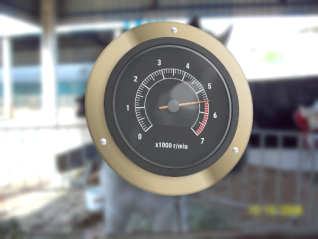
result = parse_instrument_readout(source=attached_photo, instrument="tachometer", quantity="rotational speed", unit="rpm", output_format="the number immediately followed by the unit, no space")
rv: 5500rpm
